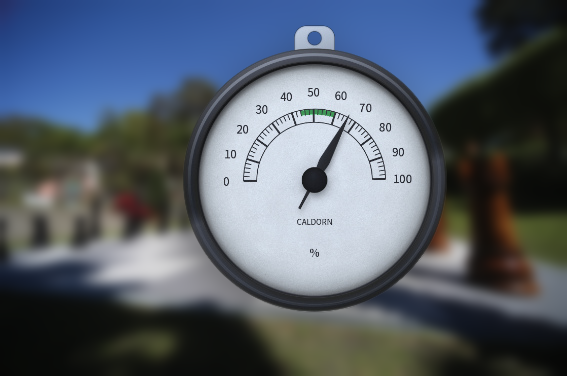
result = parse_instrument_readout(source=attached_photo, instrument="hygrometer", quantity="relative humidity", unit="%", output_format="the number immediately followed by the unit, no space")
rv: 66%
